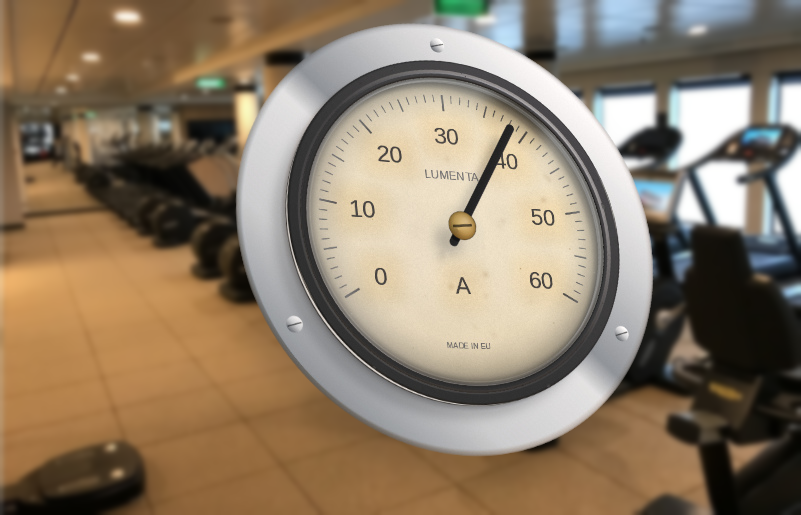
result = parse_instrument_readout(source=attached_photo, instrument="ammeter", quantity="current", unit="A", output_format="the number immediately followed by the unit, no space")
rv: 38A
